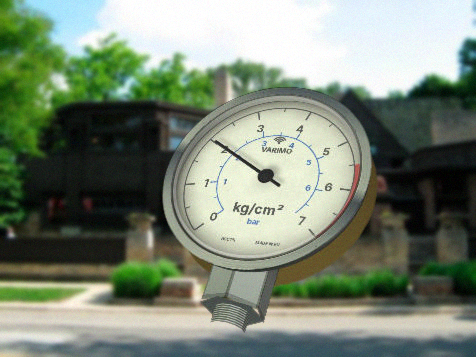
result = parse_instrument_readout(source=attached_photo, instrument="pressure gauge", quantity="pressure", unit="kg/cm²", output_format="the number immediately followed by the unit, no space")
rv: 2kg/cm²
